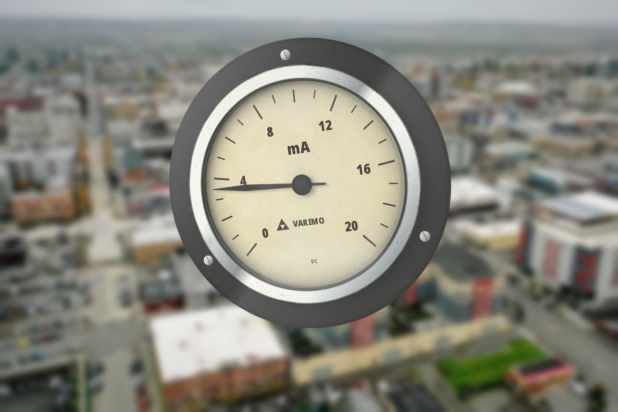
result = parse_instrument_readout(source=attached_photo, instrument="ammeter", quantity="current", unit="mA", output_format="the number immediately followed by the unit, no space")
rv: 3.5mA
